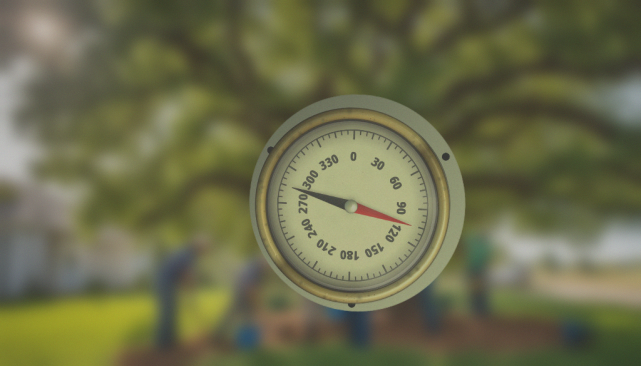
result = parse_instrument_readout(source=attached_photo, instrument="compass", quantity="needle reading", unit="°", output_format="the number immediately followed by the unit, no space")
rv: 105°
